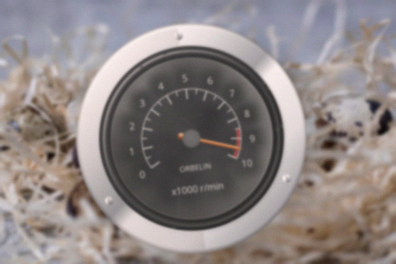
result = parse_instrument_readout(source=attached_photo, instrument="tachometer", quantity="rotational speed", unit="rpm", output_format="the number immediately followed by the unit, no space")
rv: 9500rpm
